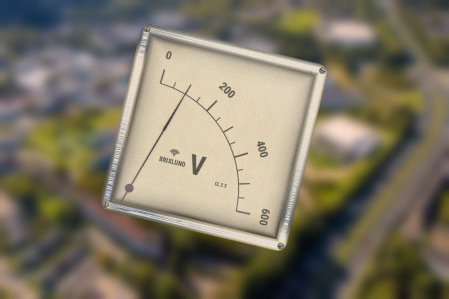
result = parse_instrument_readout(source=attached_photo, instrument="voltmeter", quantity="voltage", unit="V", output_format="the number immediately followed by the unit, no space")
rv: 100V
